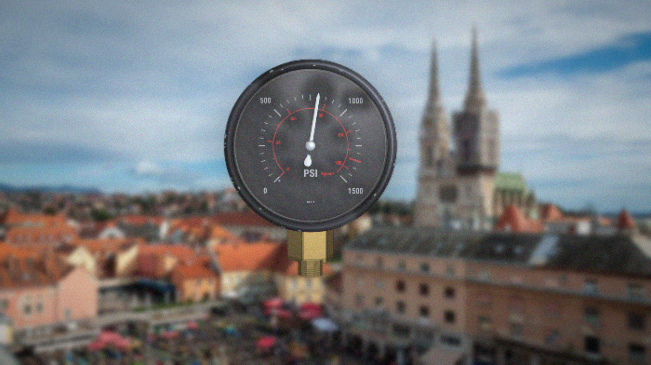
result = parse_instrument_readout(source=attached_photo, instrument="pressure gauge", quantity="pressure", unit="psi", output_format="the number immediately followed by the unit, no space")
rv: 800psi
